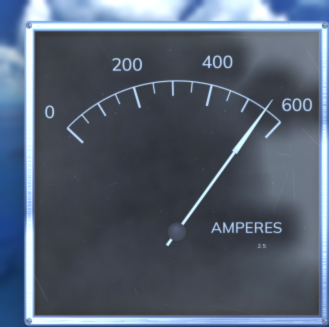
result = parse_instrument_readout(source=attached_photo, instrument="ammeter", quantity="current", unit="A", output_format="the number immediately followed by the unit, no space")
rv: 550A
